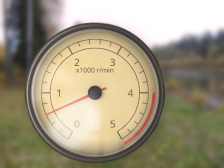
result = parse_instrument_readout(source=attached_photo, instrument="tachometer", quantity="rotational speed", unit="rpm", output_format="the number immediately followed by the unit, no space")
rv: 600rpm
